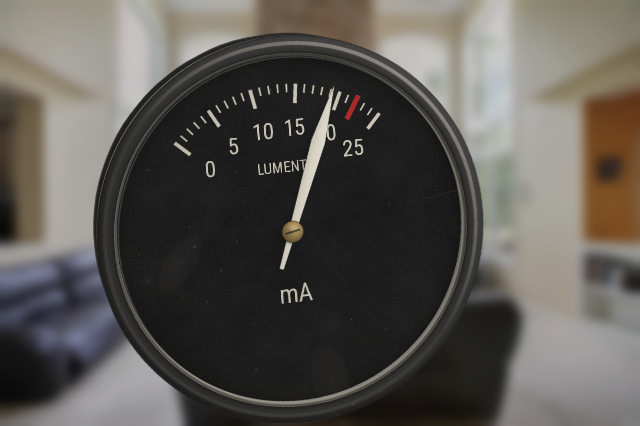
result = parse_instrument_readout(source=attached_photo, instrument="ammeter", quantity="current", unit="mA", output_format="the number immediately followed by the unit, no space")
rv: 19mA
